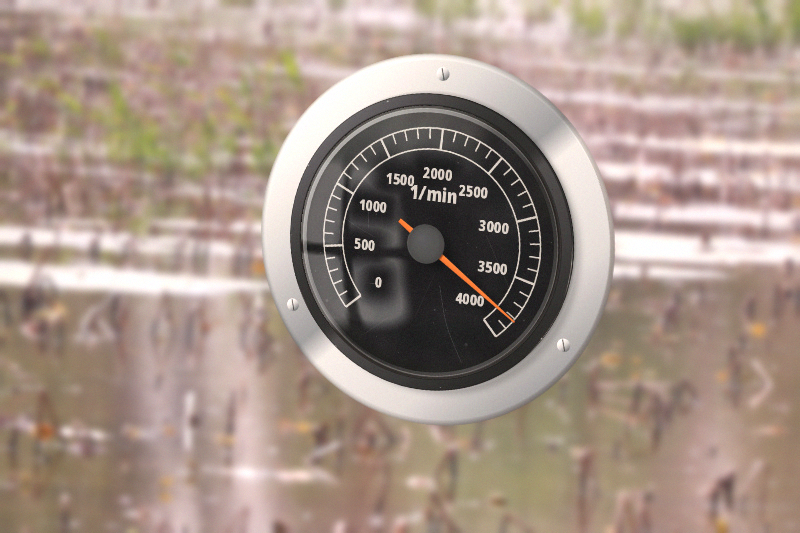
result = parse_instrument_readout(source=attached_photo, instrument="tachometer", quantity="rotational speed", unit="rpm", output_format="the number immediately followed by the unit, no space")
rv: 3800rpm
